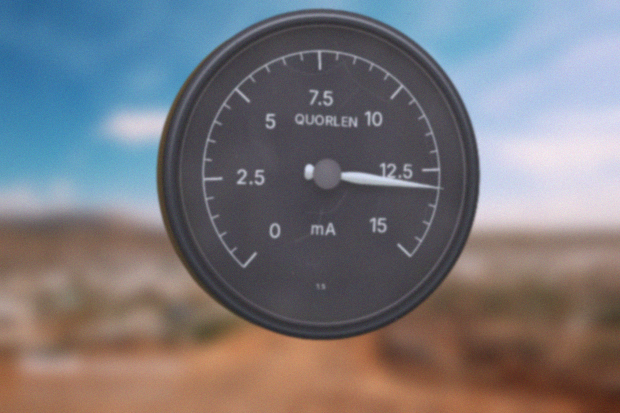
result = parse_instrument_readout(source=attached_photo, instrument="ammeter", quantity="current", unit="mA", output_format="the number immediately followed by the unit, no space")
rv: 13mA
